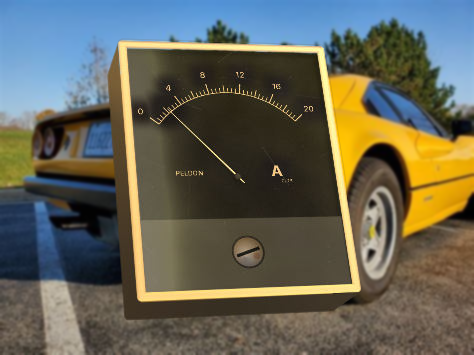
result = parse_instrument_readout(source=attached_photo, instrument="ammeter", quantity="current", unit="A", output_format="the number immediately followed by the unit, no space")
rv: 2A
